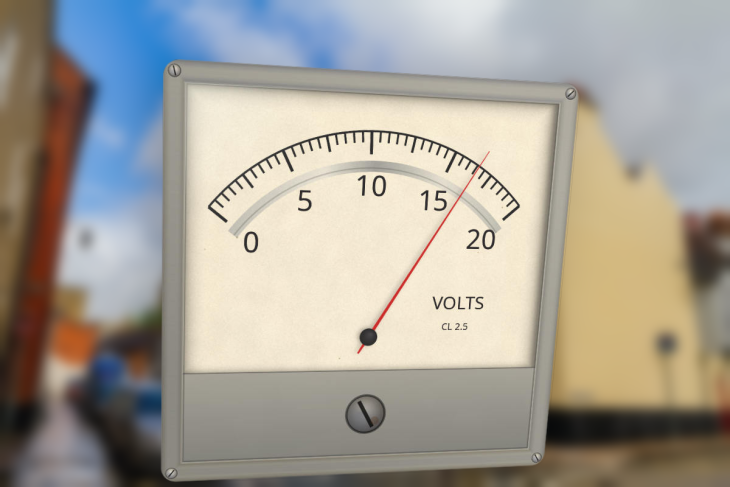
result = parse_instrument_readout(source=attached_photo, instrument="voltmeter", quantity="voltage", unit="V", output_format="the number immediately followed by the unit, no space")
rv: 16.5V
